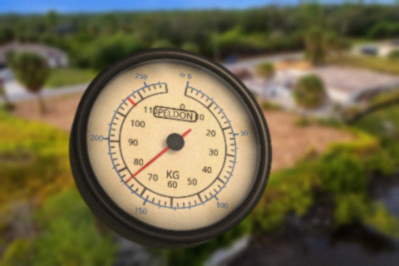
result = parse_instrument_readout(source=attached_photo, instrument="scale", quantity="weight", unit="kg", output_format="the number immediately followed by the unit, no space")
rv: 76kg
